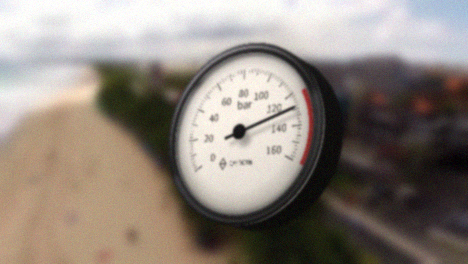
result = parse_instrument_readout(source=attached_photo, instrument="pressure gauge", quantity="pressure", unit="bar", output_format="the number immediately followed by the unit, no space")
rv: 130bar
